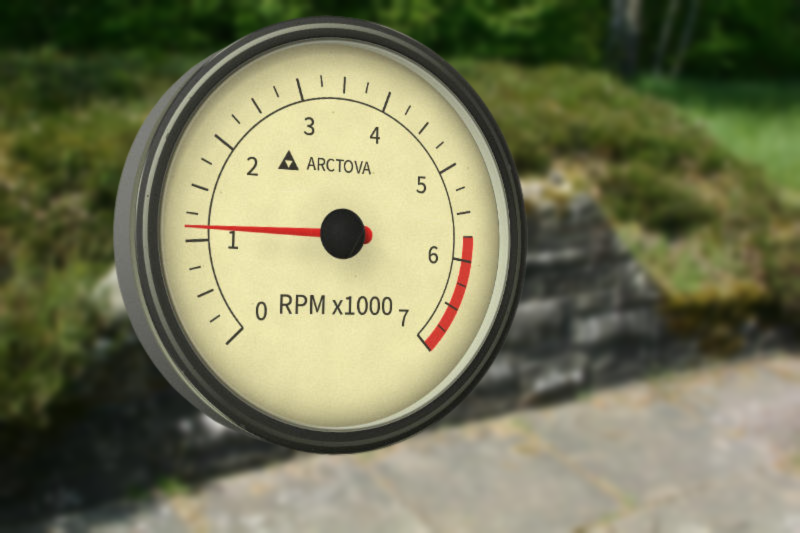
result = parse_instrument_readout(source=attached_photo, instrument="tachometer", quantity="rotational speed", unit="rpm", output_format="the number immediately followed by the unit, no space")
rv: 1125rpm
